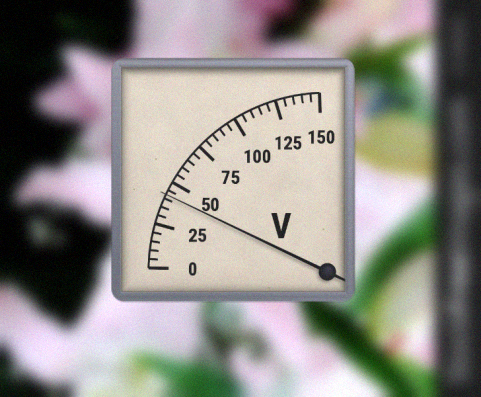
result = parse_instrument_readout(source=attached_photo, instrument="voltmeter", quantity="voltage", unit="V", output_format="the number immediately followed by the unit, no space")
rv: 42.5V
